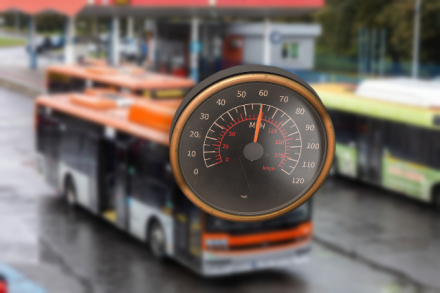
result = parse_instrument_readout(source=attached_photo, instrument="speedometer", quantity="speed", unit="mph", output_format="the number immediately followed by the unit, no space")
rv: 60mph
